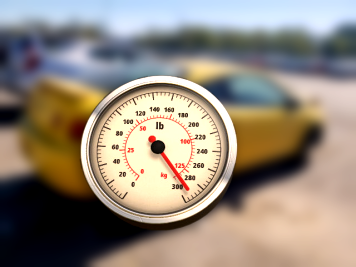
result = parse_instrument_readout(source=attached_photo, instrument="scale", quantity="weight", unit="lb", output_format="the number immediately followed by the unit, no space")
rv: 292lb
